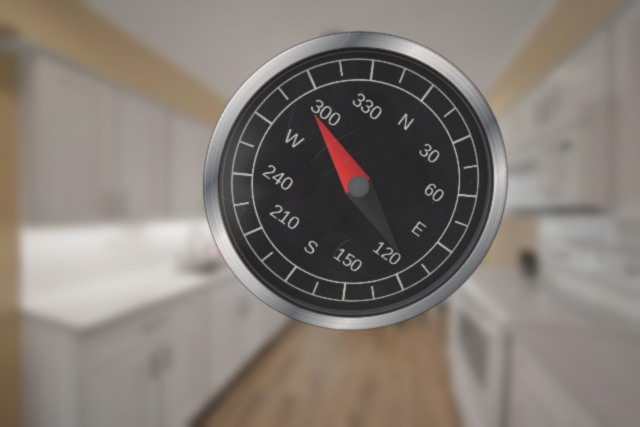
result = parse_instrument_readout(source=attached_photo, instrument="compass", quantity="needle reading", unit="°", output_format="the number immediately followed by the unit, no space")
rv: 292.5°
